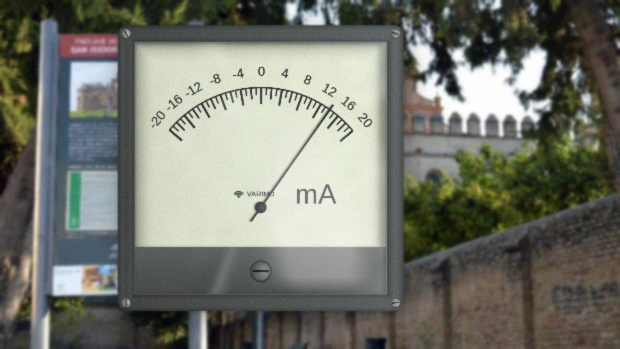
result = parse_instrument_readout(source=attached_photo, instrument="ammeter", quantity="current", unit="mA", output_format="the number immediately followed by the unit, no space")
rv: 14mA
